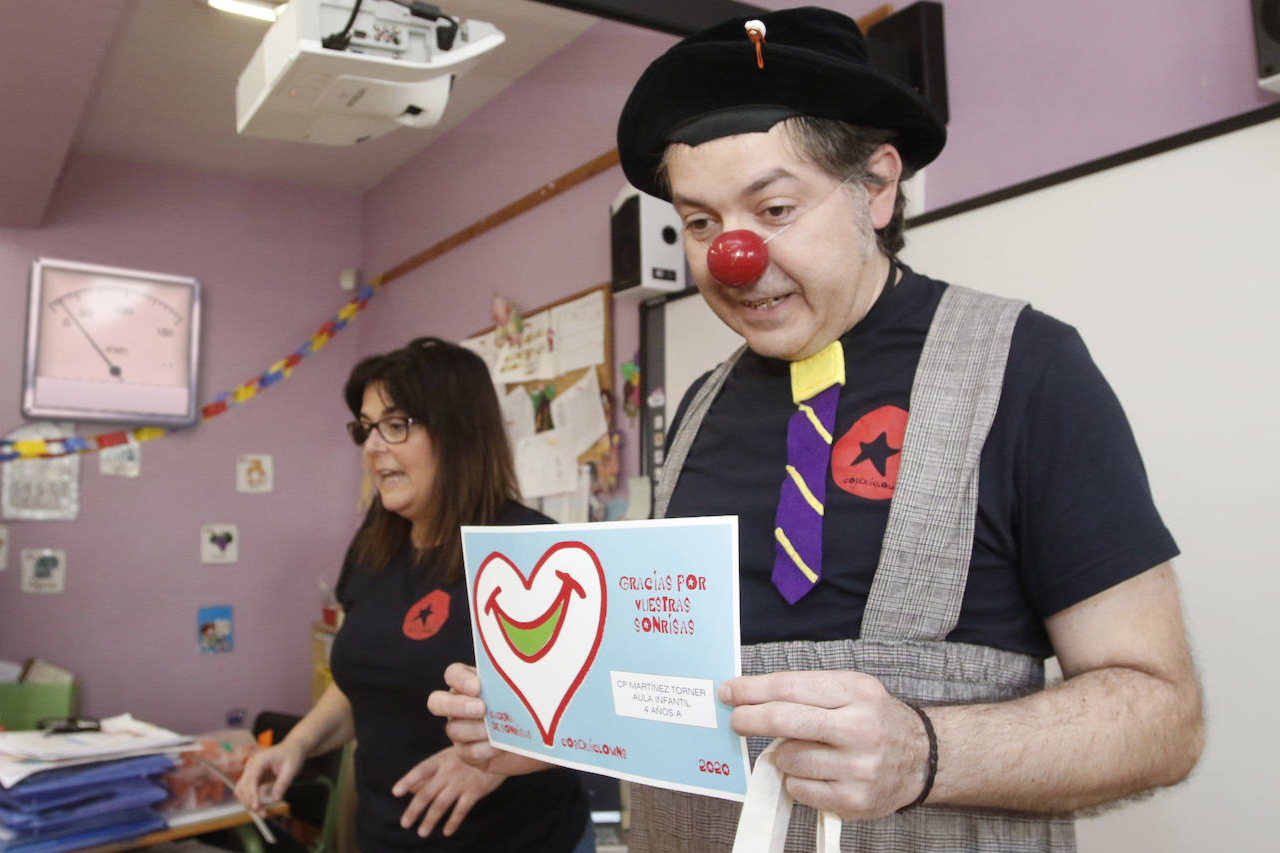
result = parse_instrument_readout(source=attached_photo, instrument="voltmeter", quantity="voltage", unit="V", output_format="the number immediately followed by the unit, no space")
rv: 25V
